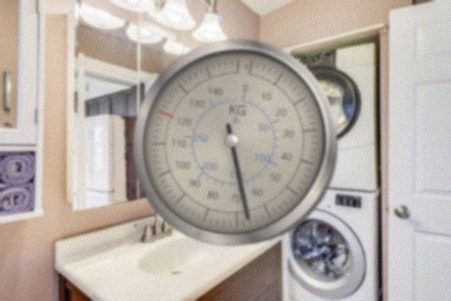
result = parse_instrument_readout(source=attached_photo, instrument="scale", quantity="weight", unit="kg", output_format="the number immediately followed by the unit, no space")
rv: 66kg
